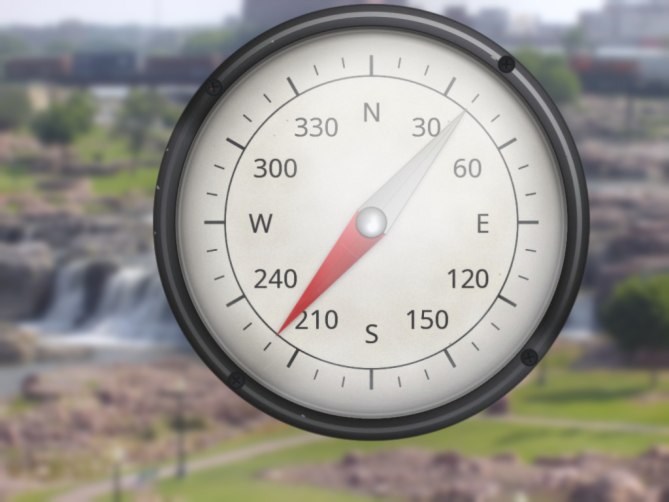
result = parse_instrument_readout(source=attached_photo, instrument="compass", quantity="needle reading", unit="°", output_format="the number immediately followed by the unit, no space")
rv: 220°
